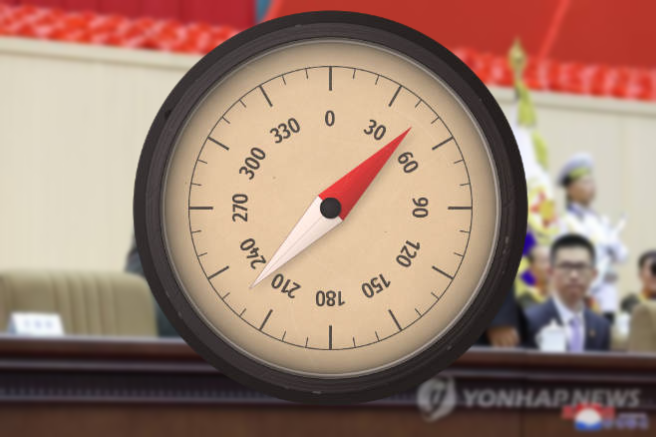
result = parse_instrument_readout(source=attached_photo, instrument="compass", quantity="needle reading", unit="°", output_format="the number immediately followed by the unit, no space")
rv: 45°
